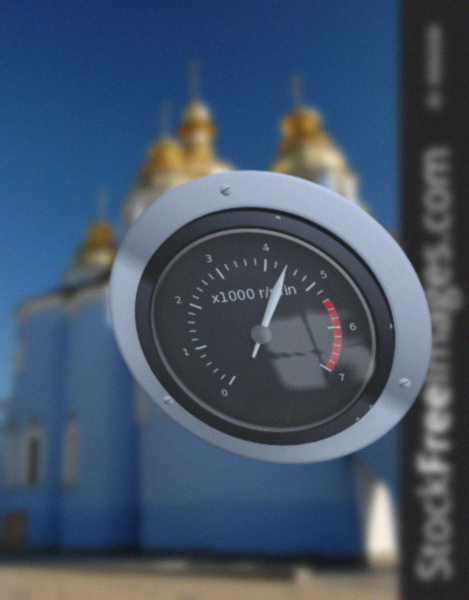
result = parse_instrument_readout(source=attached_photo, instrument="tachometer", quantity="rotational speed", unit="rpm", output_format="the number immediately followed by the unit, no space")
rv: 4400rpm
